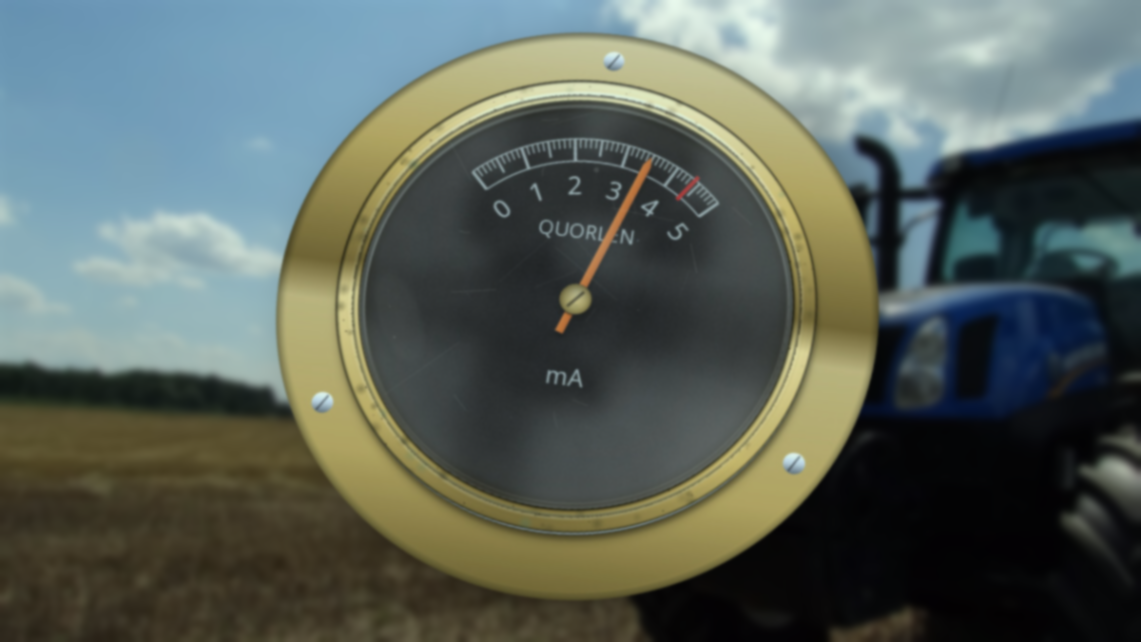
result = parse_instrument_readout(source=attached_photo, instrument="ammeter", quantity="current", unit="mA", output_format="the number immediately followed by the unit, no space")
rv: 3.5mA
